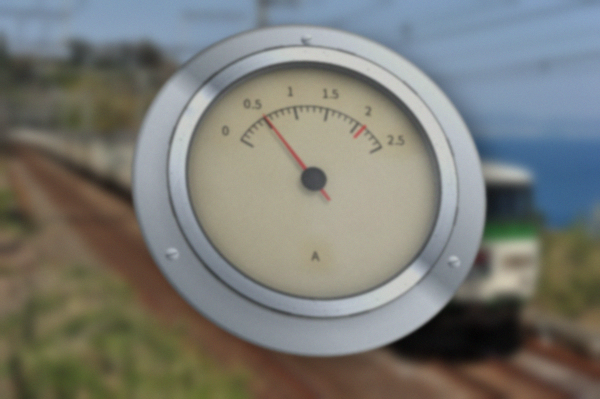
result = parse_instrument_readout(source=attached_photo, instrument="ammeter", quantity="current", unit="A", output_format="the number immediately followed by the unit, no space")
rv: 0.5A
